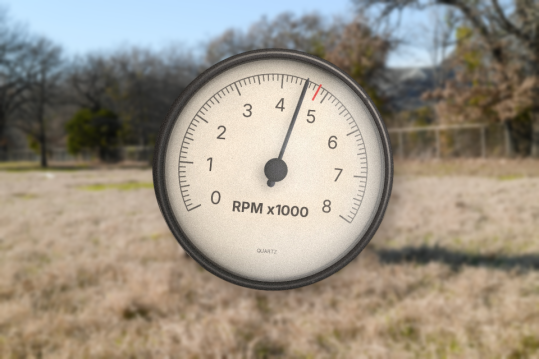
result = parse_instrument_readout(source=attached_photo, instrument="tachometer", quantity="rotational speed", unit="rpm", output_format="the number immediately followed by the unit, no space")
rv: 4500rpm
